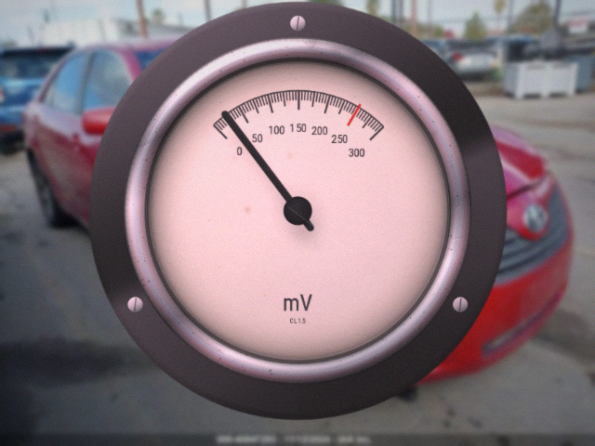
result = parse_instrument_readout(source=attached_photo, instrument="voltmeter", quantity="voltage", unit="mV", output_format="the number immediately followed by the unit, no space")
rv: 25mV
